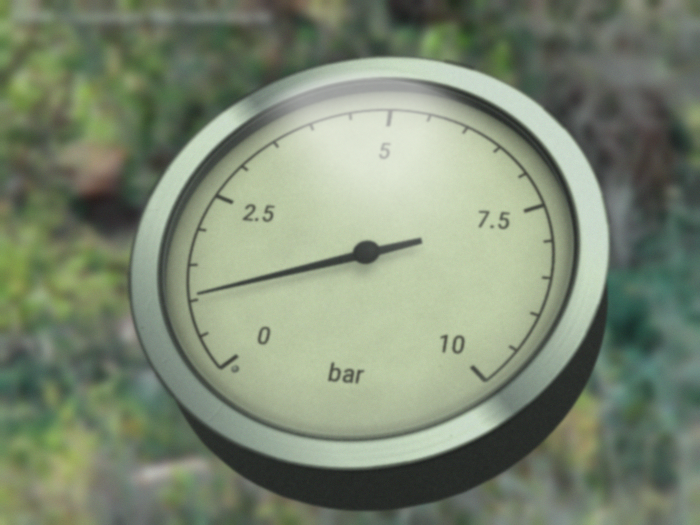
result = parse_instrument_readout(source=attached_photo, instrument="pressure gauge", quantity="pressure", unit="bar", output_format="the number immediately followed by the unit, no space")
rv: 1bar
